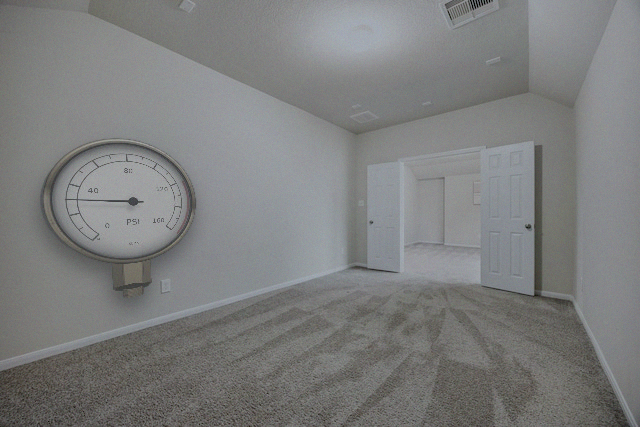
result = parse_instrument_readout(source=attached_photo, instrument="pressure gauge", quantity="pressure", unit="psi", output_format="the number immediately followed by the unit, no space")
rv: 30psi
